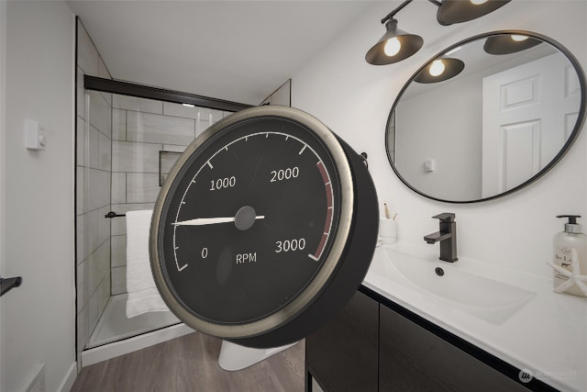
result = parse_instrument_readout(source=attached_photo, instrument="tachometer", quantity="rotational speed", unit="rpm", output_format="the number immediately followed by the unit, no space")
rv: 400rpm
